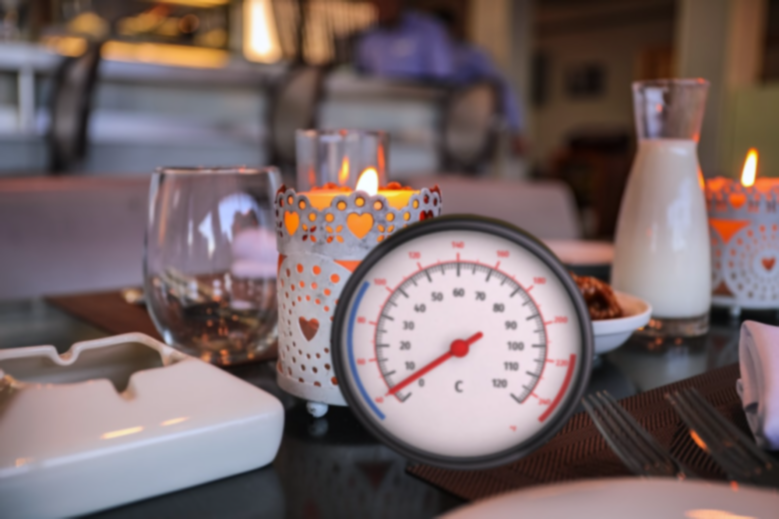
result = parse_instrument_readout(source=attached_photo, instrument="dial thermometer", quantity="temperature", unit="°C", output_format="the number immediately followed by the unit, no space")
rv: 5°C
